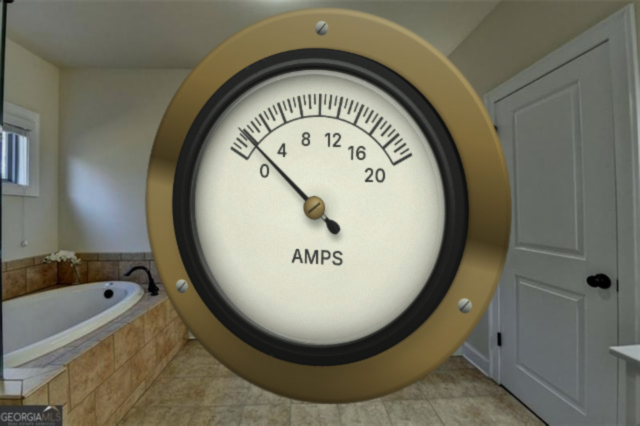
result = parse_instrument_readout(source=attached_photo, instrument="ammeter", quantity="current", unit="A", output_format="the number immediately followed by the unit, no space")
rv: 2A
